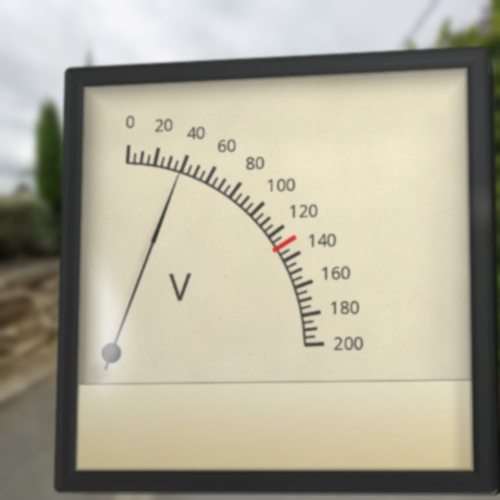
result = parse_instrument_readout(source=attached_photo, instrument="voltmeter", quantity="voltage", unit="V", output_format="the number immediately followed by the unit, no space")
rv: 40V
